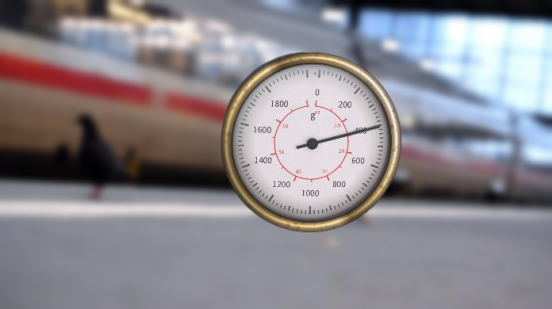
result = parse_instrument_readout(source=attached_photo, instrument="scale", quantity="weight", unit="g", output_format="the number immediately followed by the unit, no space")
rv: 400g
